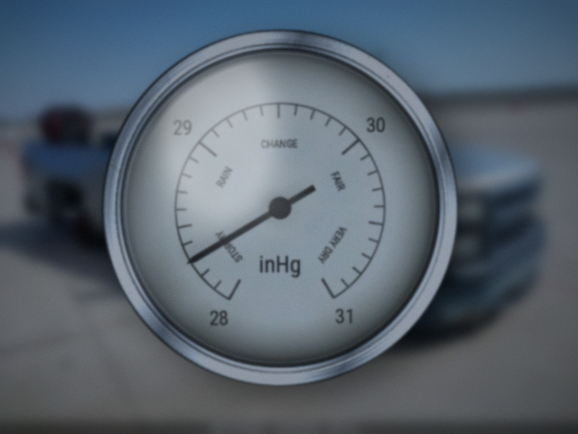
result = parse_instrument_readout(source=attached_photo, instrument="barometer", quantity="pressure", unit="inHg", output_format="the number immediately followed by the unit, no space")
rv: 28.3inHg
